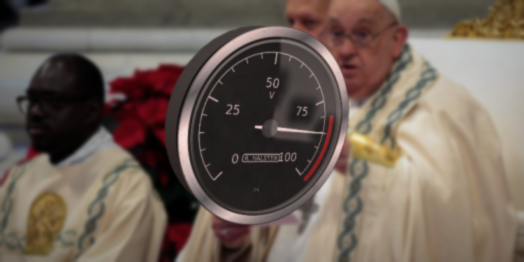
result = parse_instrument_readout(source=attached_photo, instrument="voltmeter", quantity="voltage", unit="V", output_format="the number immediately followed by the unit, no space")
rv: 85V
